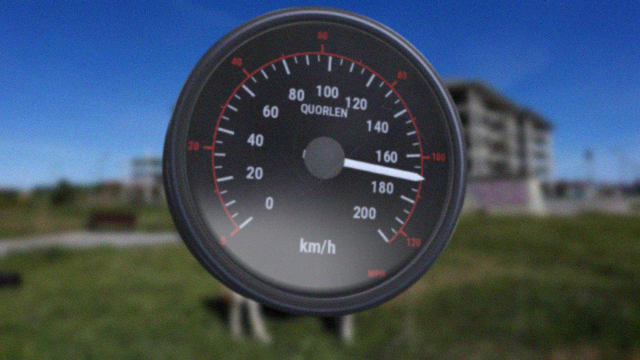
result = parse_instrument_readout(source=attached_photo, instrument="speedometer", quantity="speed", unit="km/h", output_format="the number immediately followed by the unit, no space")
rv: 170km/h
